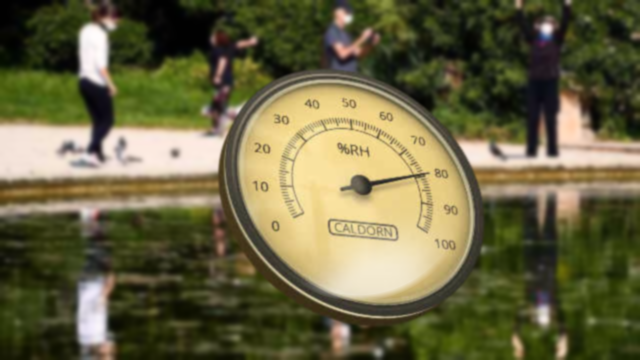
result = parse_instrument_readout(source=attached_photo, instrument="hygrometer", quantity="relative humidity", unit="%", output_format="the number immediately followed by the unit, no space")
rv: 80%
